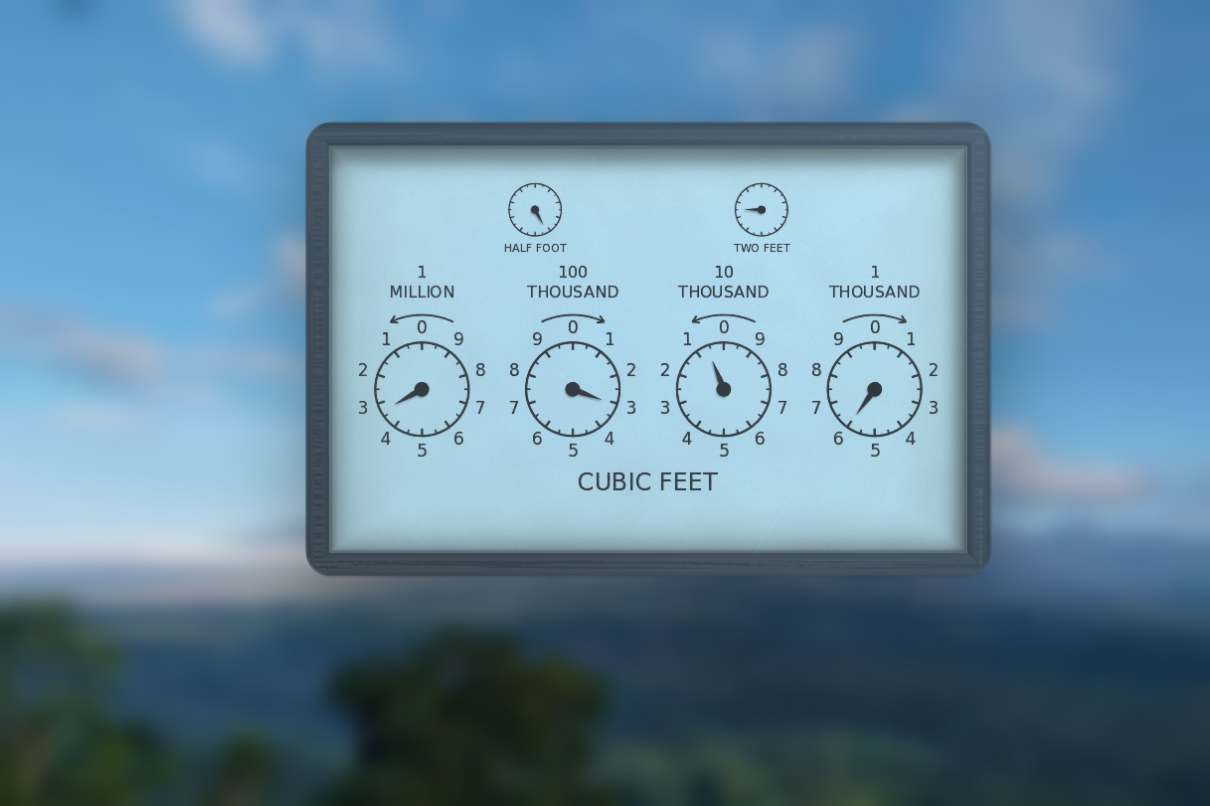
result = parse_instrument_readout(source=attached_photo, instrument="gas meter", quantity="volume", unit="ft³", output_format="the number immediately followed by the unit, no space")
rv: 330600ft³
